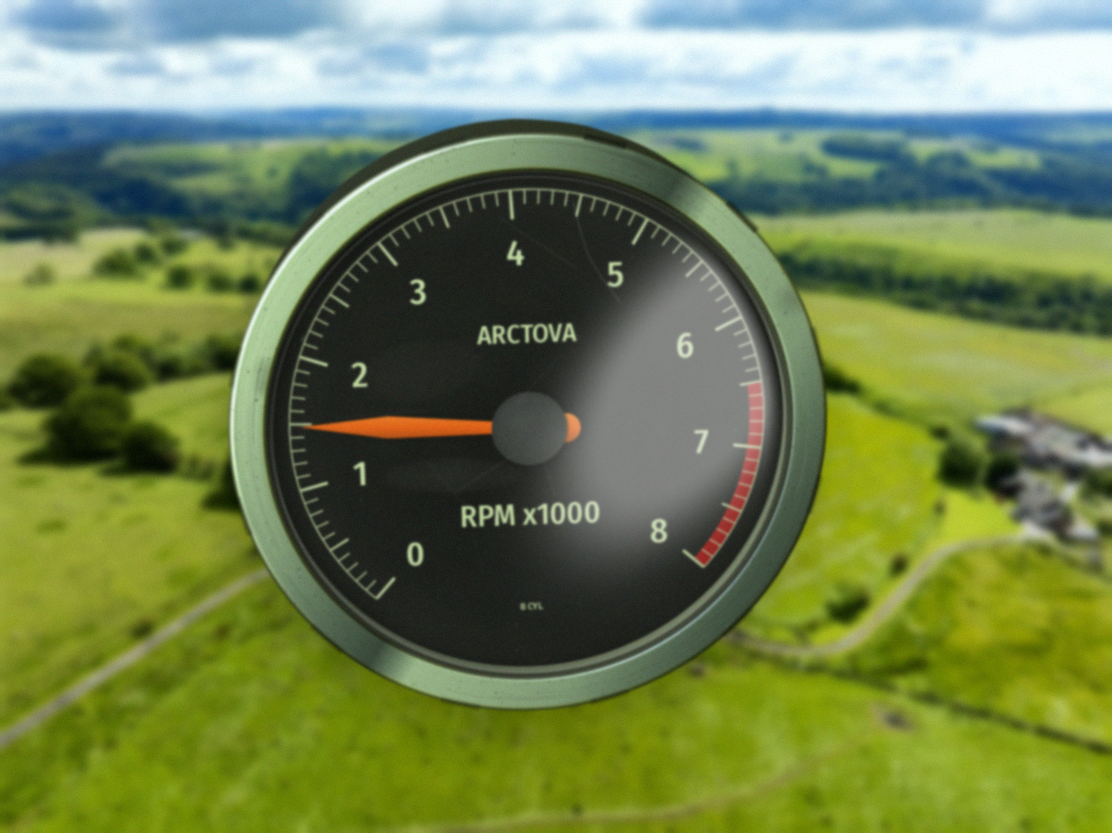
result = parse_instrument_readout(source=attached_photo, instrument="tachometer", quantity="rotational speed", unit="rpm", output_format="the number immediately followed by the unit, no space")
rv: 1500rpm
